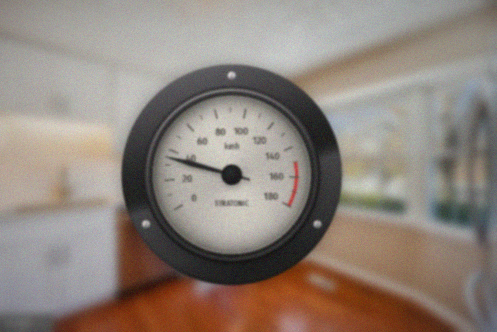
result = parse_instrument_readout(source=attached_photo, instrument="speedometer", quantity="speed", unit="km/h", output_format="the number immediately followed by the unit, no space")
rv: 35km/h
